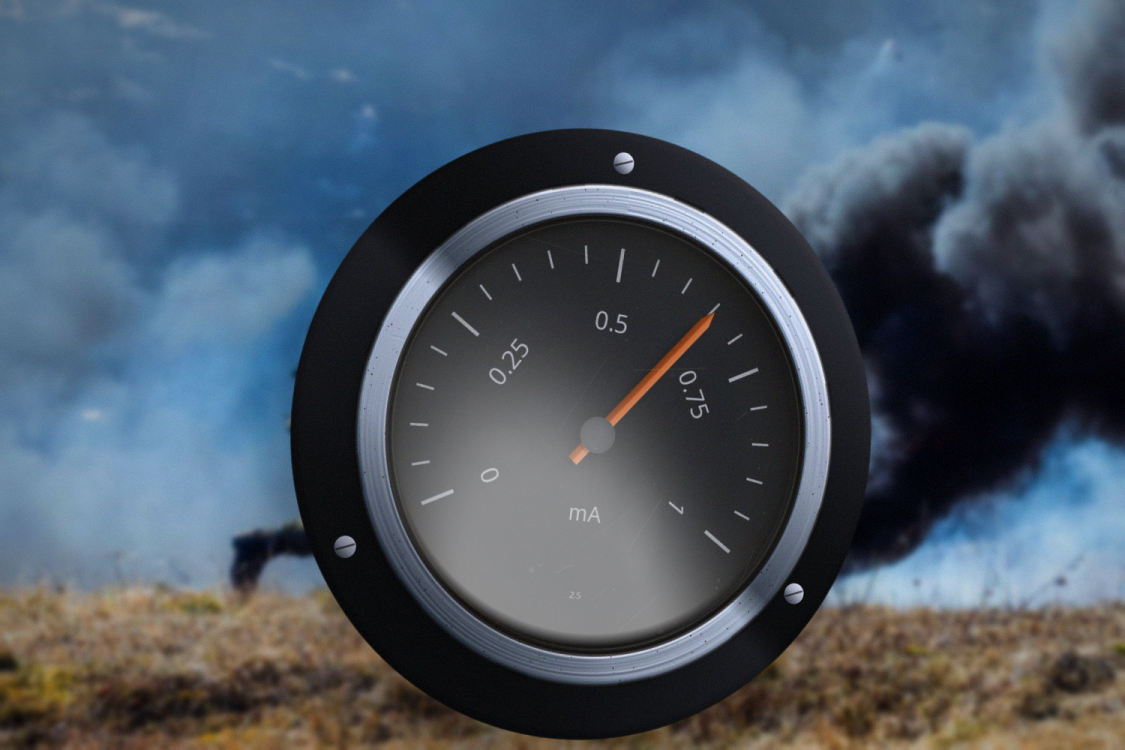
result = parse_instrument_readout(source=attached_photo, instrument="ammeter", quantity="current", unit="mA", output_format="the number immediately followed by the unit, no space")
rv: 0.65mA
